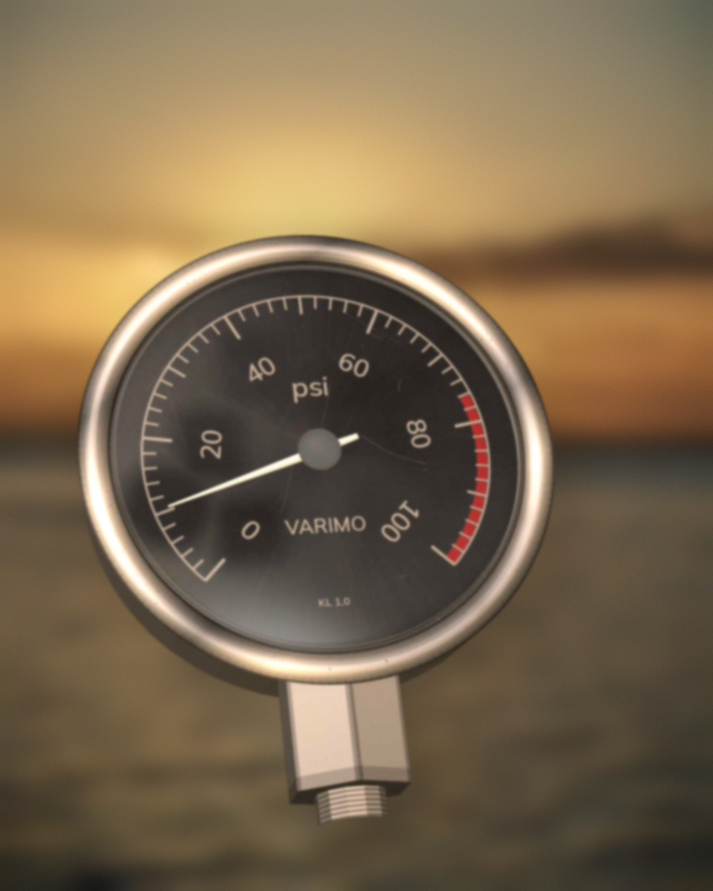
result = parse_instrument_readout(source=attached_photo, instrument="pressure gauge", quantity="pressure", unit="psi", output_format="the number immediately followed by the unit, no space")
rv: 10psi
